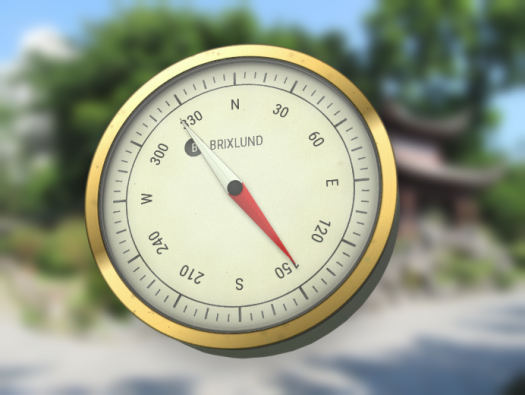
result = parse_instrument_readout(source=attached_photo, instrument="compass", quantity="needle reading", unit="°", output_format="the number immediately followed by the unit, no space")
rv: 145°
